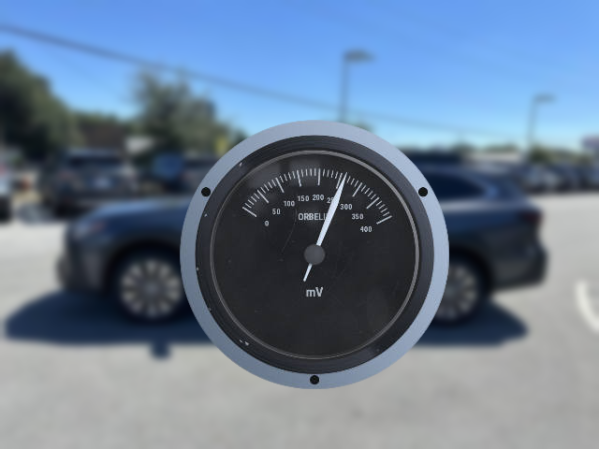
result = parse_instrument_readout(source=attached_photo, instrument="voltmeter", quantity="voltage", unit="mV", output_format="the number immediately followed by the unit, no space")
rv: 260mV
